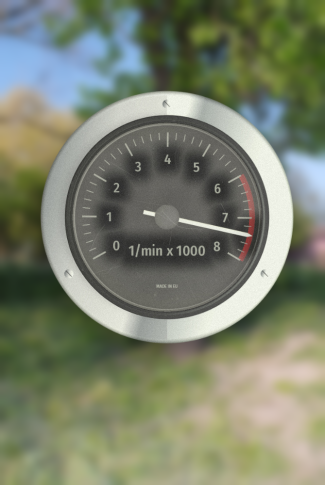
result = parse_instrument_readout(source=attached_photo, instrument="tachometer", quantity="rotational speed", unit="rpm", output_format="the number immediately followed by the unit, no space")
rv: 7400rpm
